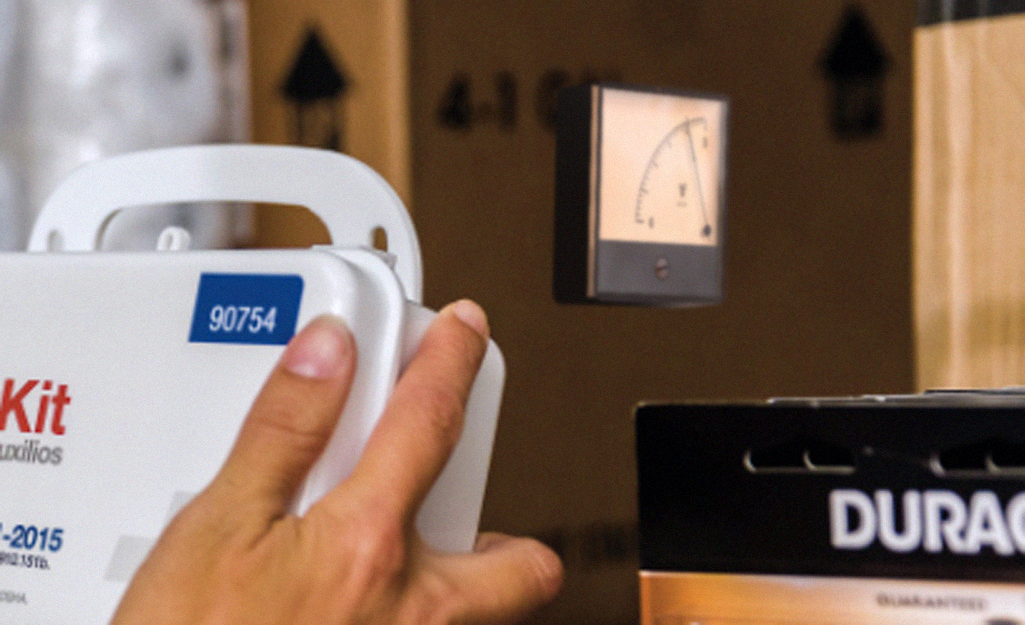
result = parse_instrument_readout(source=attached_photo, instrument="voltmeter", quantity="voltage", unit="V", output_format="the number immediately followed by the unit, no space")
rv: 4V
